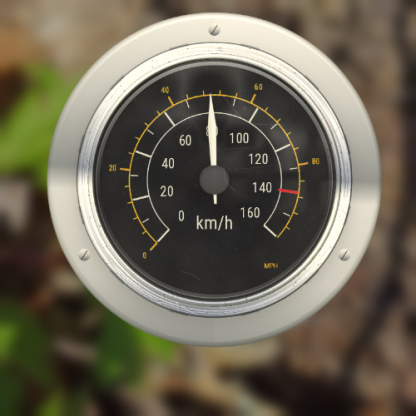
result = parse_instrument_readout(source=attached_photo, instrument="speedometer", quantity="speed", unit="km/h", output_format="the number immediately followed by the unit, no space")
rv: 80km/h
